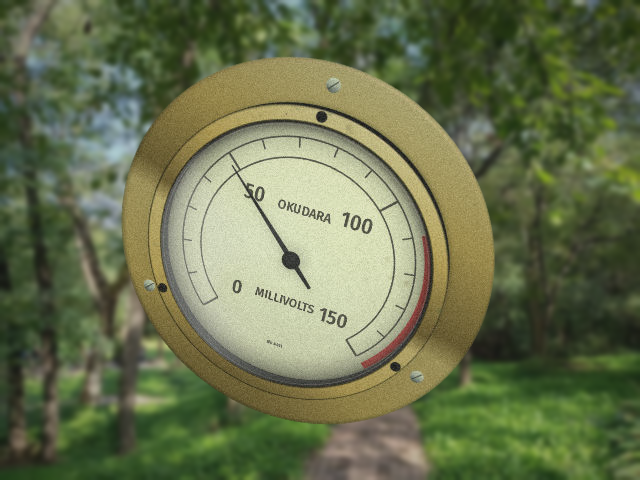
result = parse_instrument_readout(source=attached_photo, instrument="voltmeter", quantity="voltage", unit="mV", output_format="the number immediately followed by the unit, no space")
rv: 50mV
